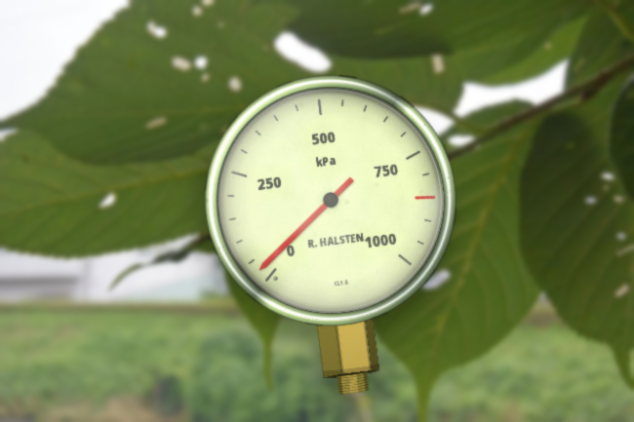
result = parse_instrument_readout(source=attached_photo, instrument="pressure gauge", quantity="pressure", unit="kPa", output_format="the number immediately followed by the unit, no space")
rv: 25kPa
